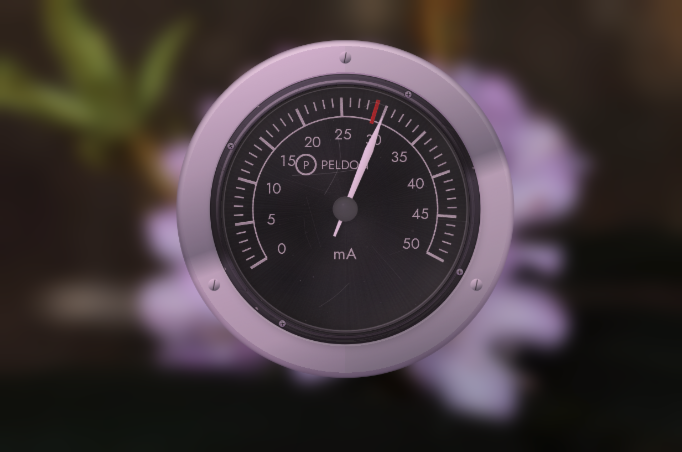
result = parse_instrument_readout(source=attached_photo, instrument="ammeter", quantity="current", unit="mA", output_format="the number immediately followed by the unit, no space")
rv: 30mA
